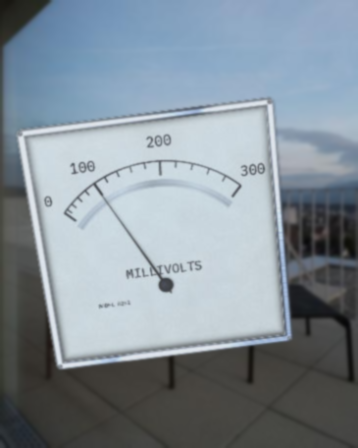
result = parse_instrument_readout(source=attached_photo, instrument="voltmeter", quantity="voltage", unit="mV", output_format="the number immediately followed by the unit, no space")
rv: 100mV
